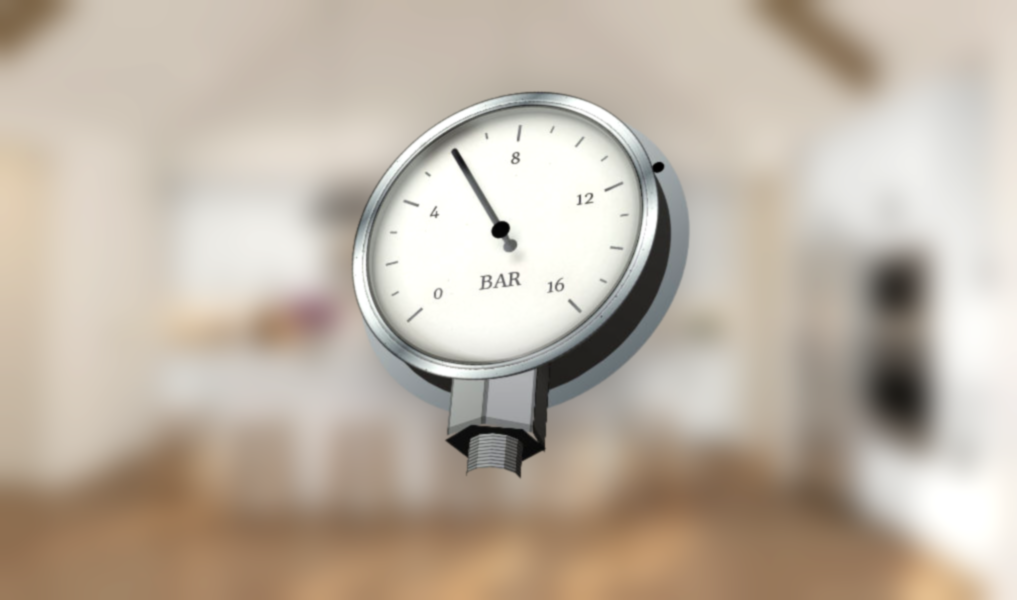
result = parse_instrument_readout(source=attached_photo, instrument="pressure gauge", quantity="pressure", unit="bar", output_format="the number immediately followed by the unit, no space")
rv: 6bar
